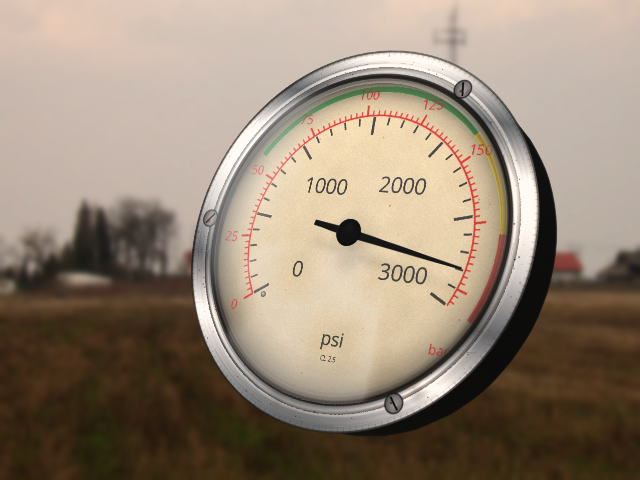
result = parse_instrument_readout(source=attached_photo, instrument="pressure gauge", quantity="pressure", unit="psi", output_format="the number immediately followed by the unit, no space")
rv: 2800psi
